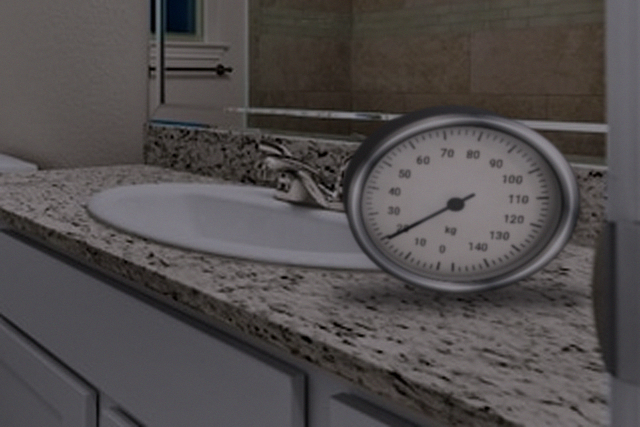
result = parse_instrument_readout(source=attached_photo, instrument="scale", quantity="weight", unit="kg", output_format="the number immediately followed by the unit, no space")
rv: 20kg
